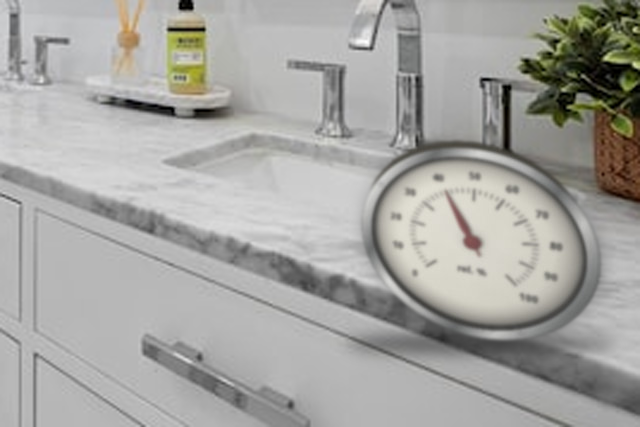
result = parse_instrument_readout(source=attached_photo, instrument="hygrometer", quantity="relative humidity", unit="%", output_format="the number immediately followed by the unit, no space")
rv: 40%
